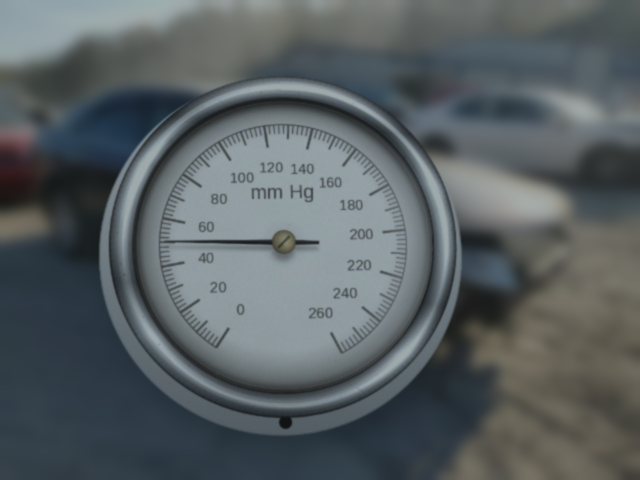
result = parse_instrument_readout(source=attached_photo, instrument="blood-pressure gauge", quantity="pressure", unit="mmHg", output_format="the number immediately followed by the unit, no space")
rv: 50mmHg
